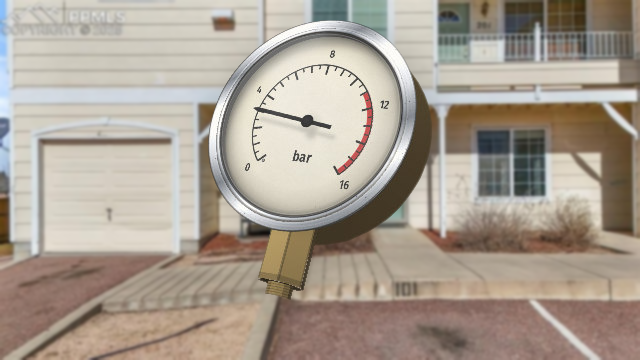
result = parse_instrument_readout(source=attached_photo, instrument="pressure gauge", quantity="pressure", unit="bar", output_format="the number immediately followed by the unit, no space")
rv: 3bar
